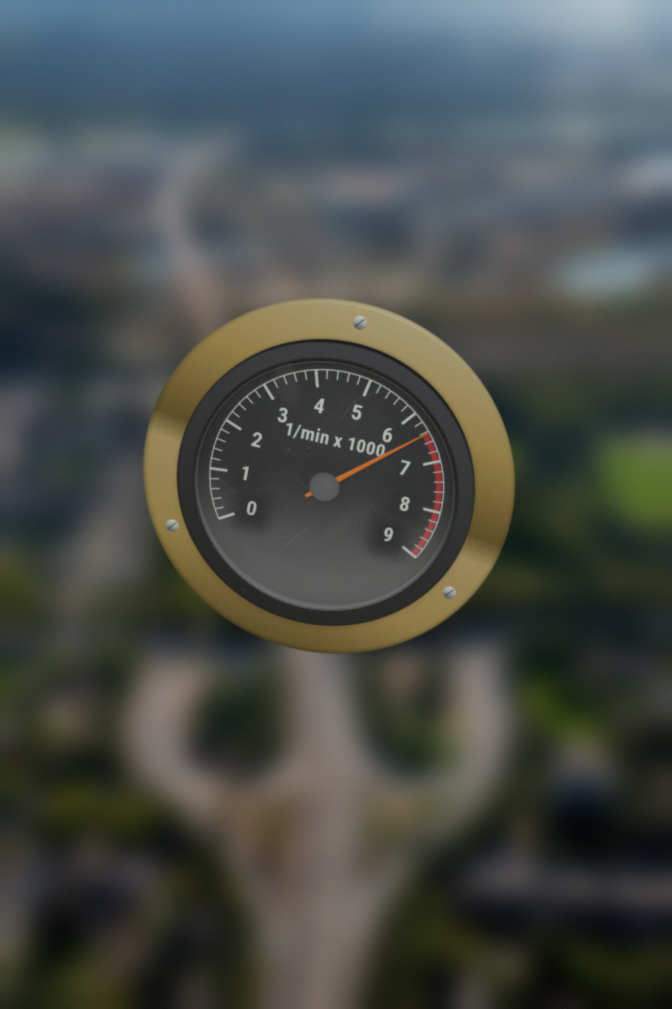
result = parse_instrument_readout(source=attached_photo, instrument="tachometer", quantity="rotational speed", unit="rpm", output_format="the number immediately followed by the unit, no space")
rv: 6400rpm
